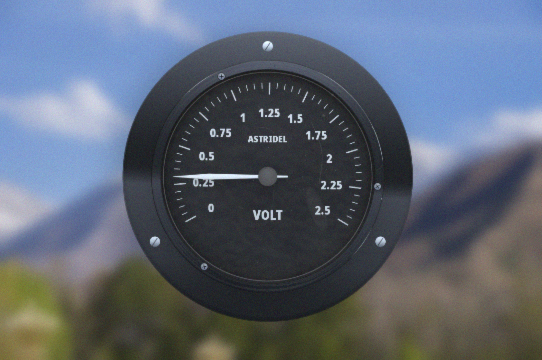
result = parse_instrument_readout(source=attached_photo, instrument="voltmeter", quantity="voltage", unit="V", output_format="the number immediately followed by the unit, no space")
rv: 0.3V
